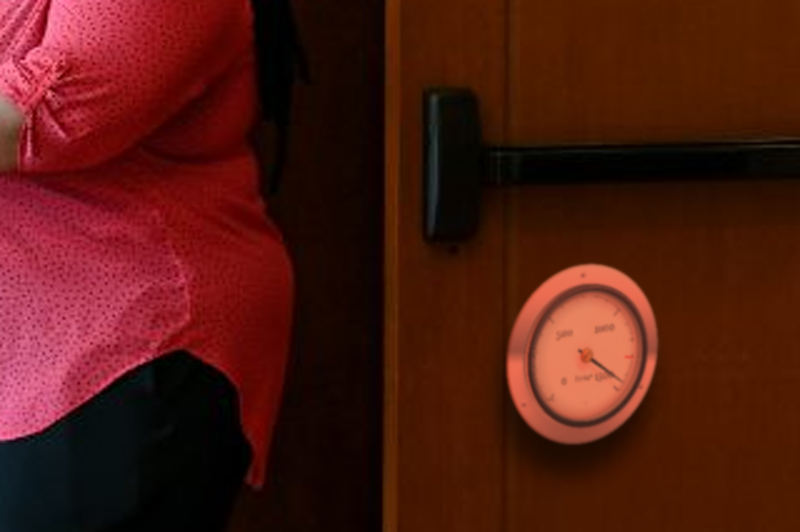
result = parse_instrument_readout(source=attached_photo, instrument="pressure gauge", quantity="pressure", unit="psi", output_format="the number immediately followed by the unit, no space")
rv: 1450psi
